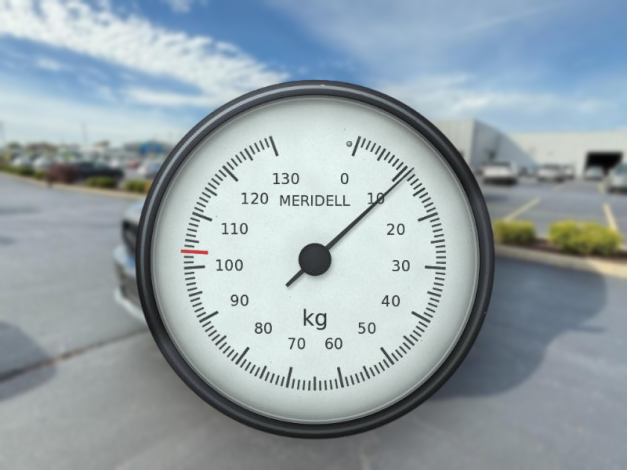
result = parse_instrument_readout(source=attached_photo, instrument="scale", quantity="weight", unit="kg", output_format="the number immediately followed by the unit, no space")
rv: 11kg
